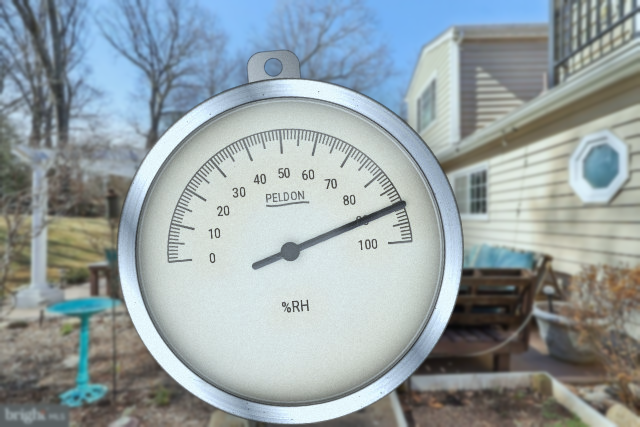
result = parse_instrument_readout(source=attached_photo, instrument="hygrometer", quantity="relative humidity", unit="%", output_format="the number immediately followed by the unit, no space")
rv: 90%
